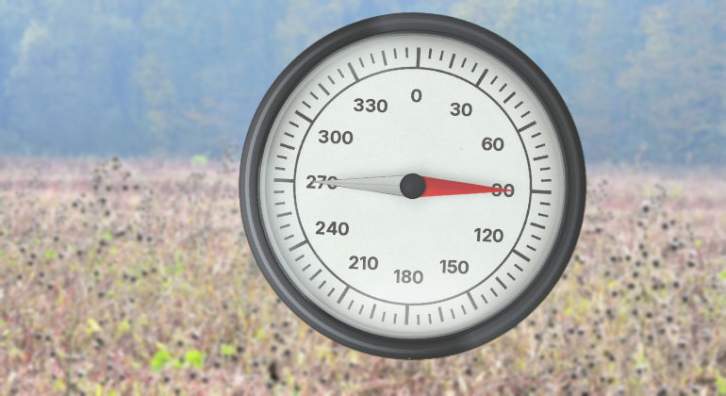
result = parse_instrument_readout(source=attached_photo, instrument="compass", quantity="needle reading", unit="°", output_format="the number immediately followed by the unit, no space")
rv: 90°
